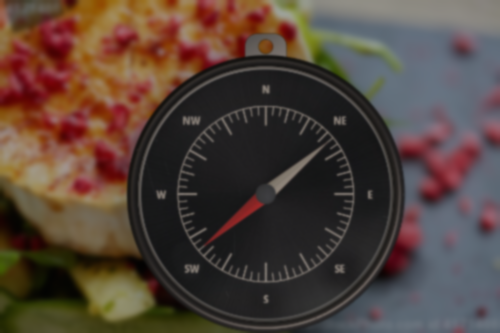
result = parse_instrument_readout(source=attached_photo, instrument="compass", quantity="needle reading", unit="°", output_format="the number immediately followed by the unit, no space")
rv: 230°
